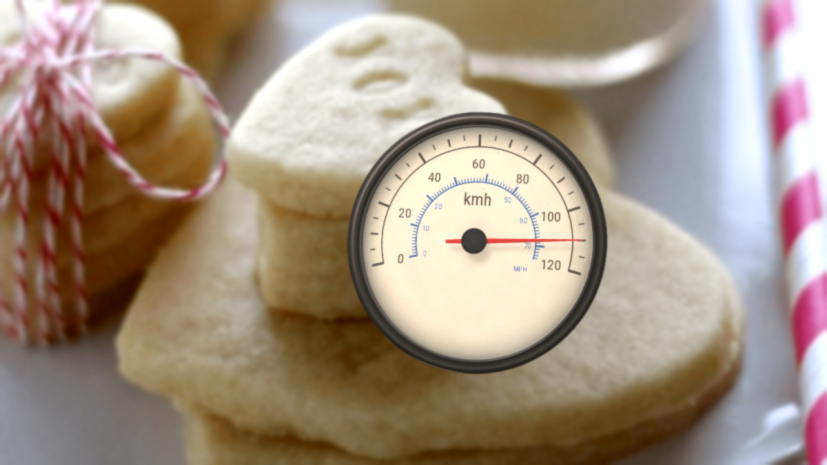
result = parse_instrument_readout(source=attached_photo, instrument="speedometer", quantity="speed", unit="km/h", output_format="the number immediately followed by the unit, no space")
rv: 110km/h
